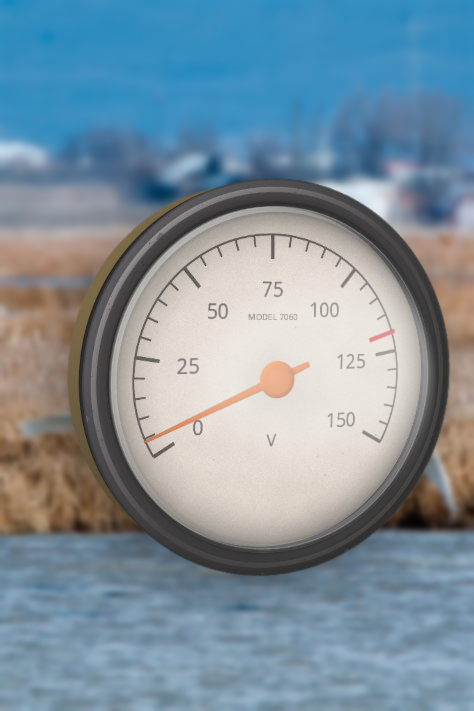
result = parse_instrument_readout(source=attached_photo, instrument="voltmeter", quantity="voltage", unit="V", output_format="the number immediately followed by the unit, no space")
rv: 5V
